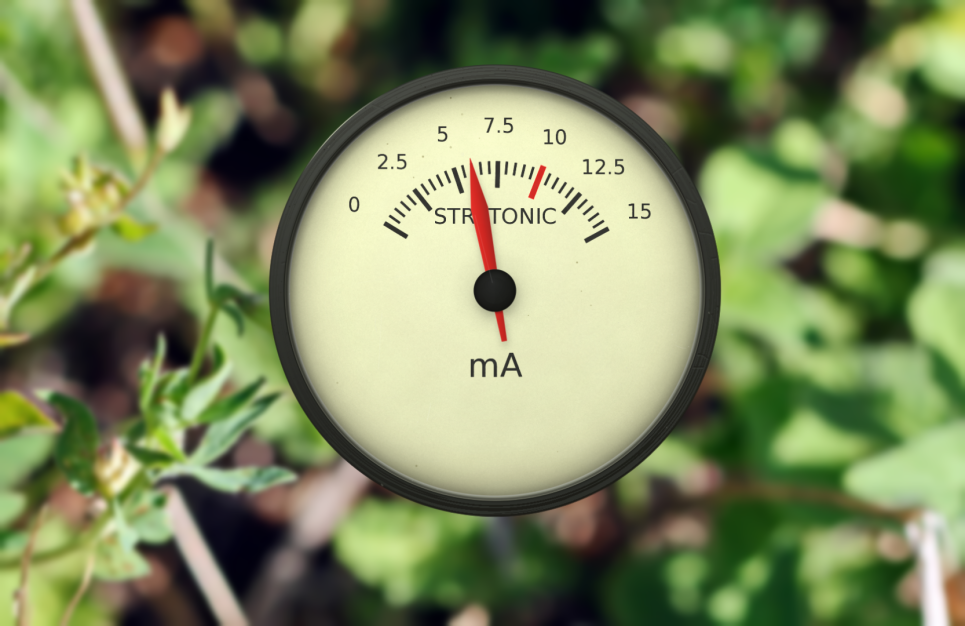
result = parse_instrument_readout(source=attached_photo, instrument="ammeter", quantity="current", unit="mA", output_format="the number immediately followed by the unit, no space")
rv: 6mA
